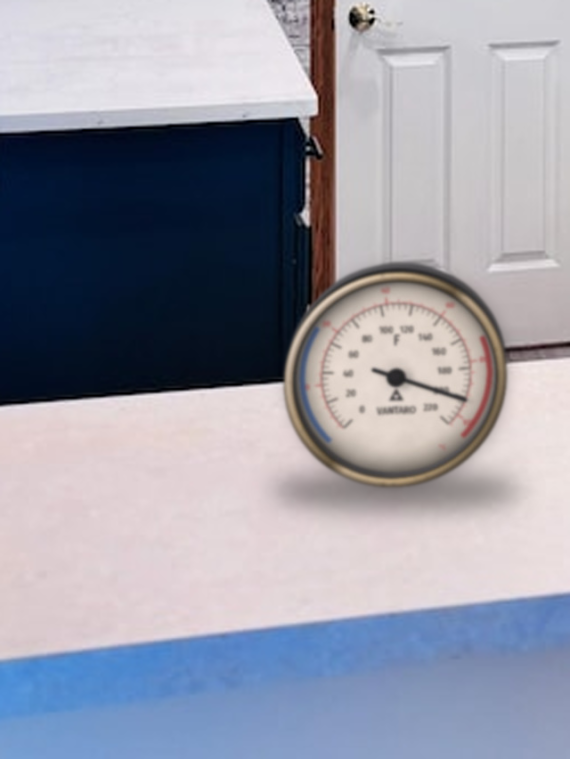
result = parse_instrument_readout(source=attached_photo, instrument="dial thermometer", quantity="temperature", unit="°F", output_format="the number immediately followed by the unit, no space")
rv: 200°F
